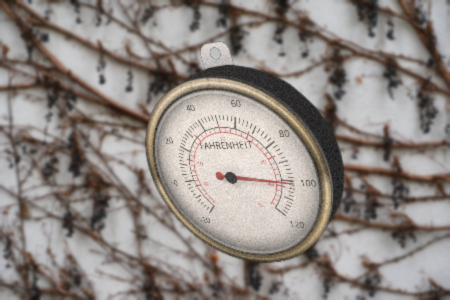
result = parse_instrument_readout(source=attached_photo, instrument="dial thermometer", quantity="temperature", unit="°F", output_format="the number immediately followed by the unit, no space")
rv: 100°F
